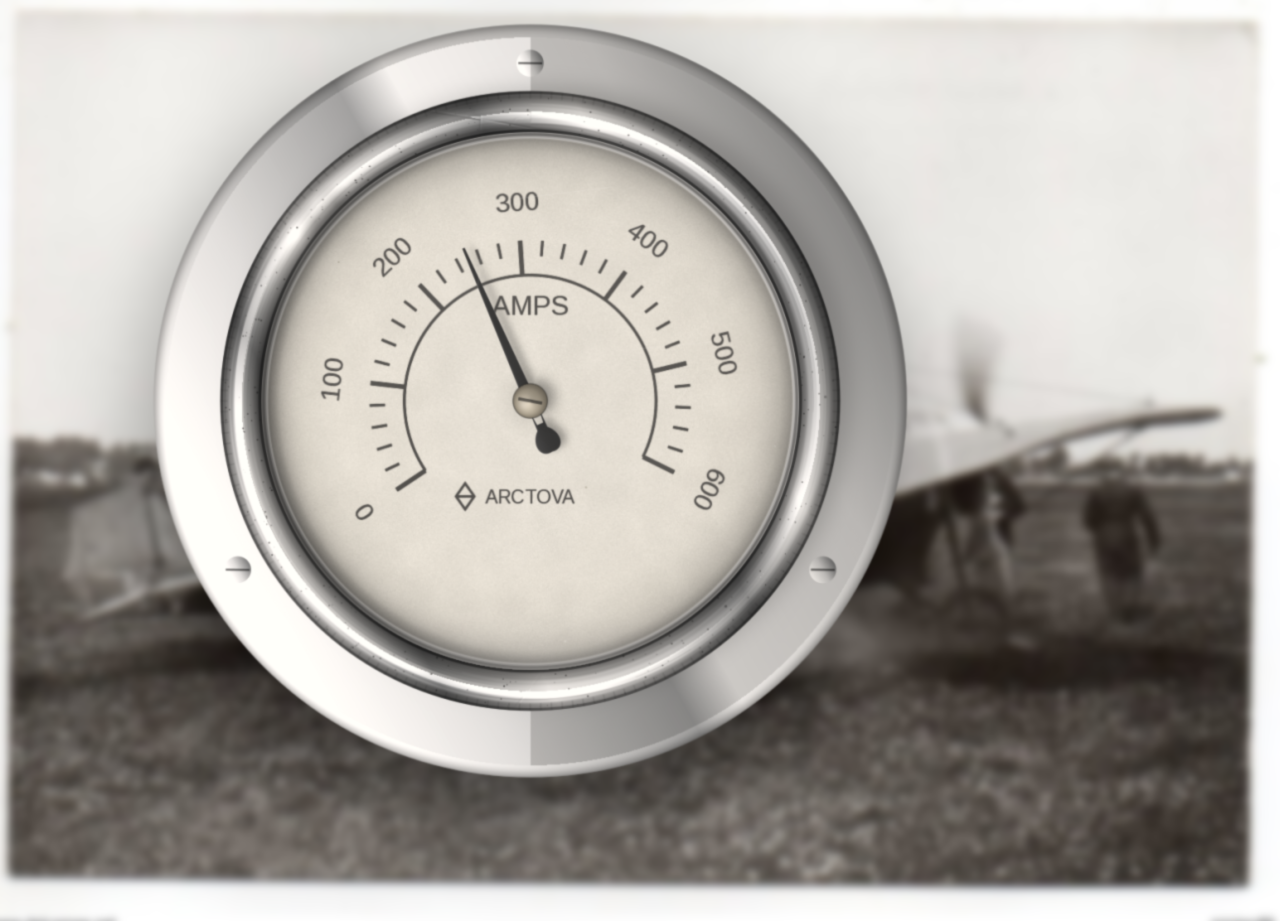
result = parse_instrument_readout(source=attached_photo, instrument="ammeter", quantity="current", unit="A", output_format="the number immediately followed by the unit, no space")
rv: 250A
